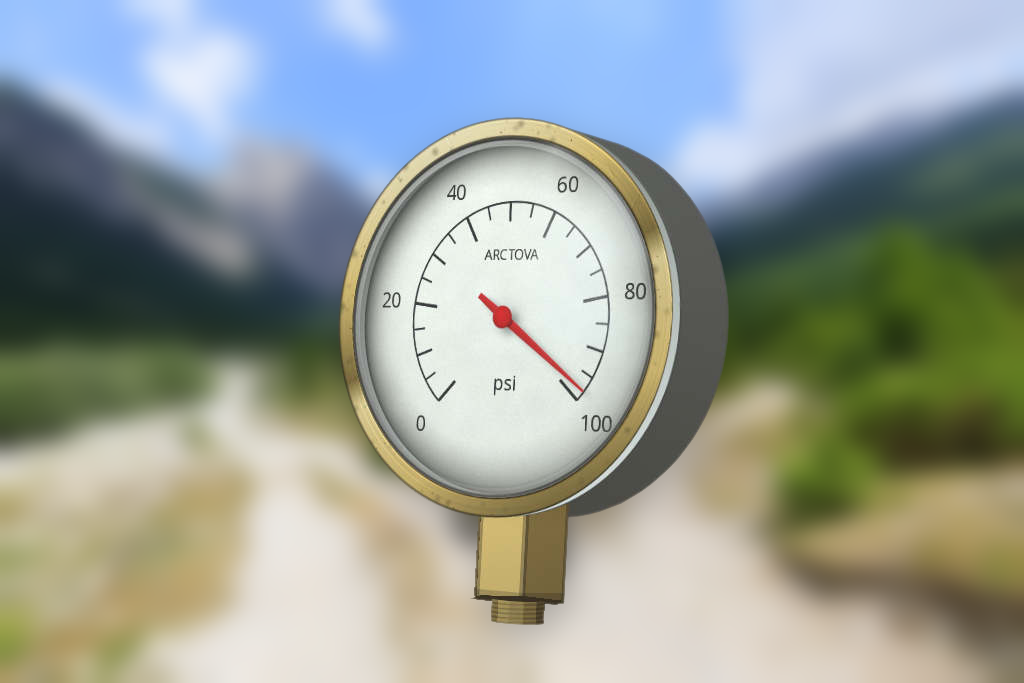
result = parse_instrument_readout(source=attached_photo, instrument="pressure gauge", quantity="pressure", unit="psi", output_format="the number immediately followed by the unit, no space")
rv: 97.5psi
